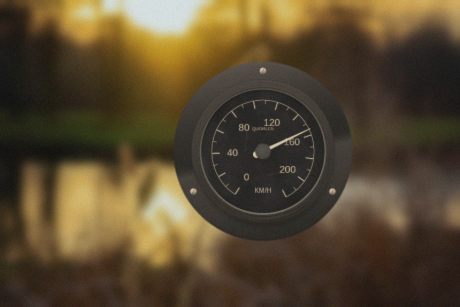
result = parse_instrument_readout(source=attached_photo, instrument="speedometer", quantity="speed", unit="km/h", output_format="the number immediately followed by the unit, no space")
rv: 155km/h
